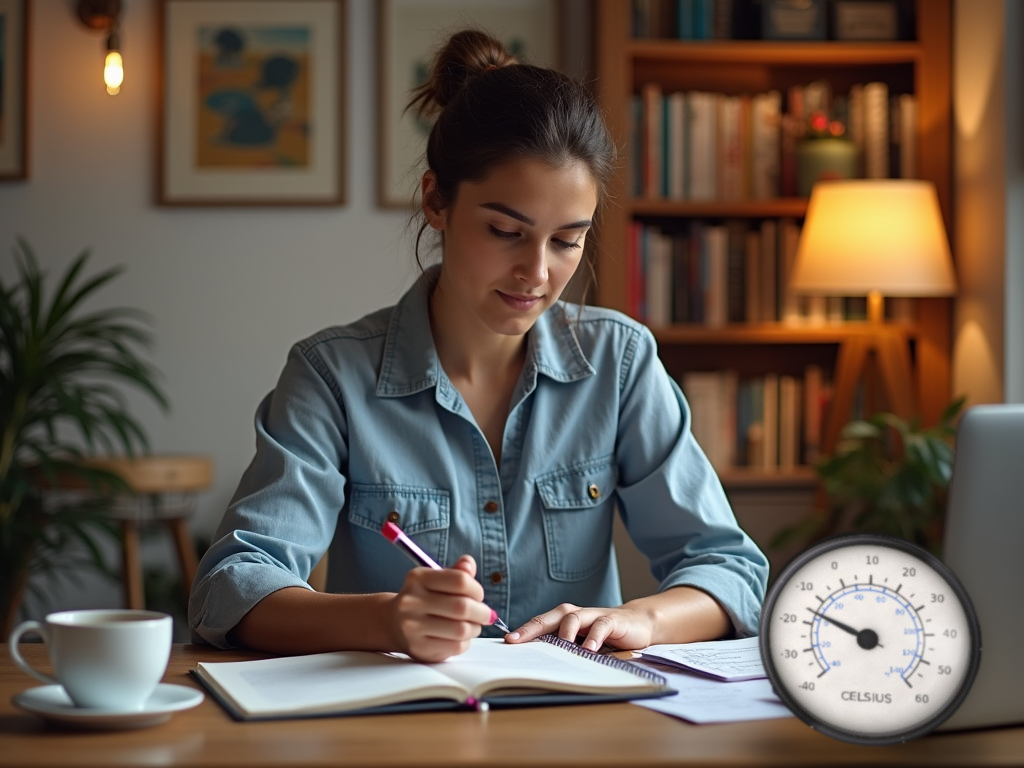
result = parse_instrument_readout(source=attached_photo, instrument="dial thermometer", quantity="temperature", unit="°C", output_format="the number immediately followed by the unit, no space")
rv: -15°C
